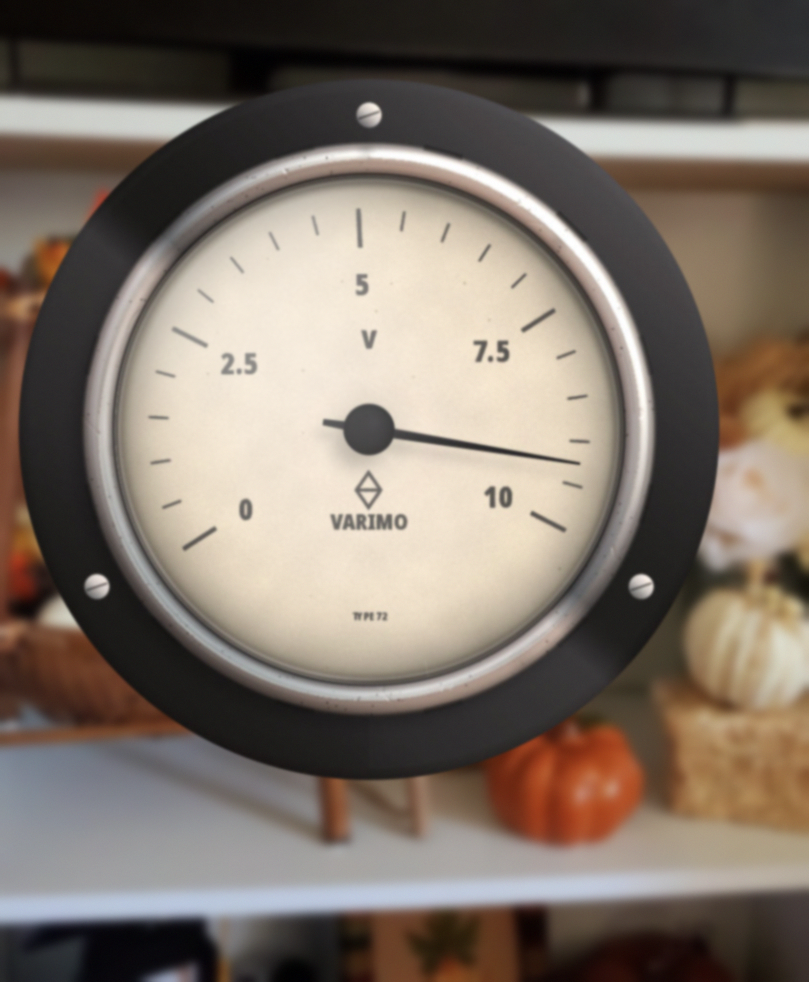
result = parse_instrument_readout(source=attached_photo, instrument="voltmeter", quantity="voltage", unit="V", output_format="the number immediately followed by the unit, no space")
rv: 9.25V
